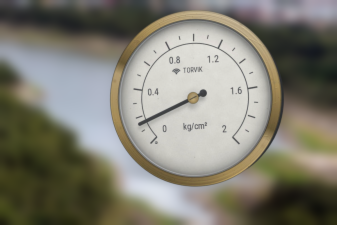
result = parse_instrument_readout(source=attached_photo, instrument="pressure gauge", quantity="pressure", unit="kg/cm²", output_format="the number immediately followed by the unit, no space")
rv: 0.15kg/cm²
